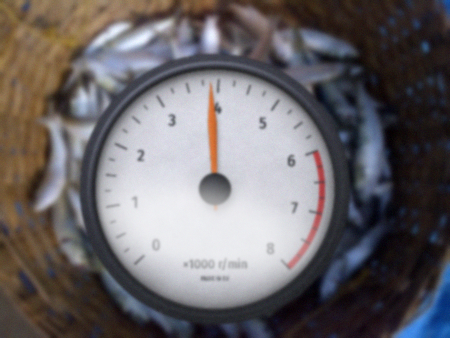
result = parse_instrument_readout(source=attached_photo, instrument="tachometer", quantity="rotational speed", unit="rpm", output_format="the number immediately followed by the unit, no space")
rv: 3875rpm
